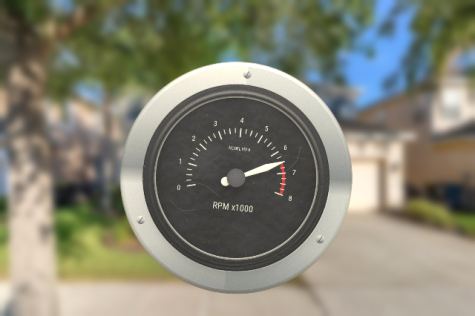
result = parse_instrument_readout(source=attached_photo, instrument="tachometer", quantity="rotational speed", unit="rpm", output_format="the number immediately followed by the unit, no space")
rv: 6500rpm
